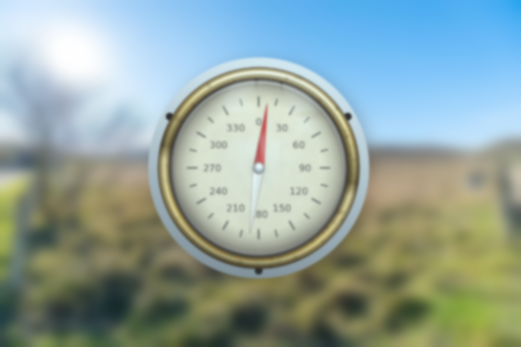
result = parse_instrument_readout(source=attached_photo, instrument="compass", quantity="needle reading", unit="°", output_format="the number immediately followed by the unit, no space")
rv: 7.5°
